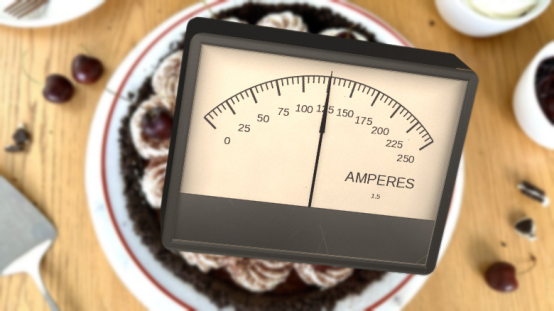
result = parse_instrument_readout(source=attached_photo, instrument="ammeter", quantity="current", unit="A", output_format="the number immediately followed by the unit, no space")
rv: 125A
